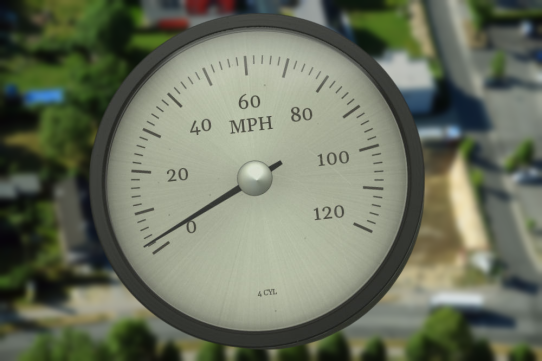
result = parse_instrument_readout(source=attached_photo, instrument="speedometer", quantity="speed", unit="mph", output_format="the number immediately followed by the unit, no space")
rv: 2mph
